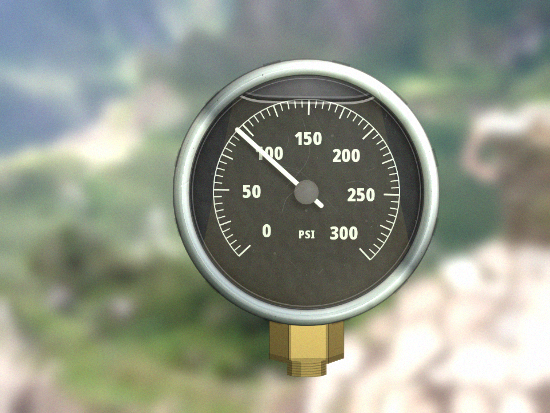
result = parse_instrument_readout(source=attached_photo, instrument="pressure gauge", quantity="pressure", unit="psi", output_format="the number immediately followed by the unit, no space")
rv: 95psi
